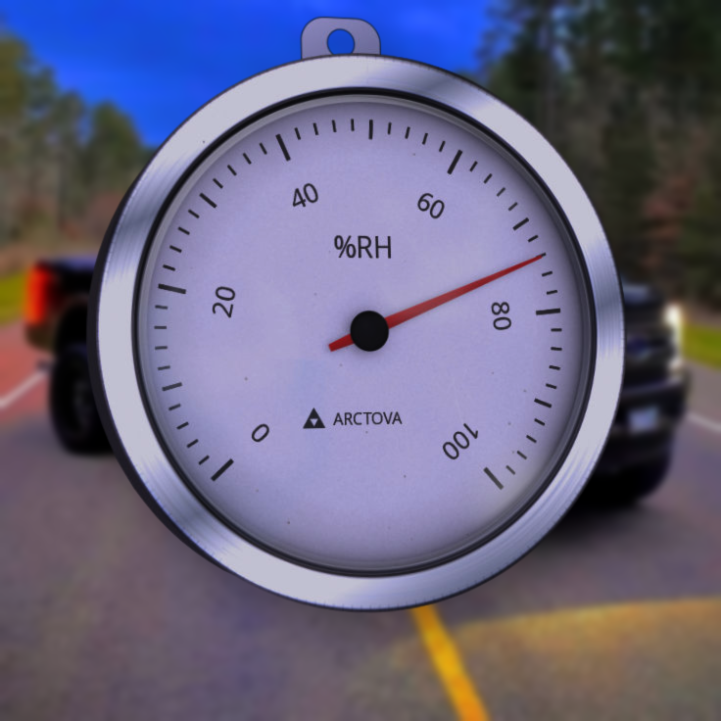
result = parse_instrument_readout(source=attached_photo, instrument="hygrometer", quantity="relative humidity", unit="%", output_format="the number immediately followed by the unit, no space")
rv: 74%
